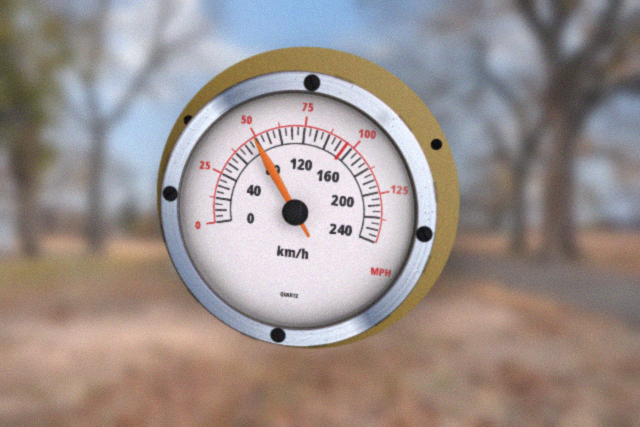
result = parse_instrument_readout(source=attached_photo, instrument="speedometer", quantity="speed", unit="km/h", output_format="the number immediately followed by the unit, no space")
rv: 80km/h
